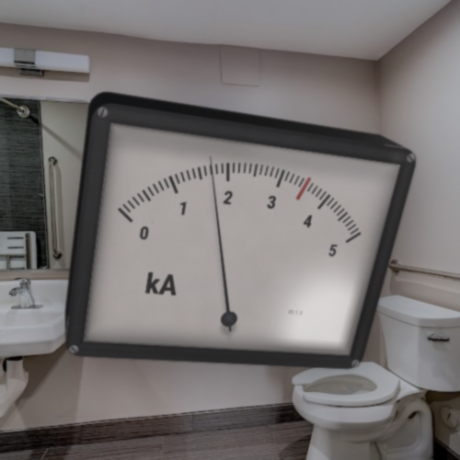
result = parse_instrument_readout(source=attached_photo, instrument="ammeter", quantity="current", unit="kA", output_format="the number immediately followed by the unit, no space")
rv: 1.7kA
